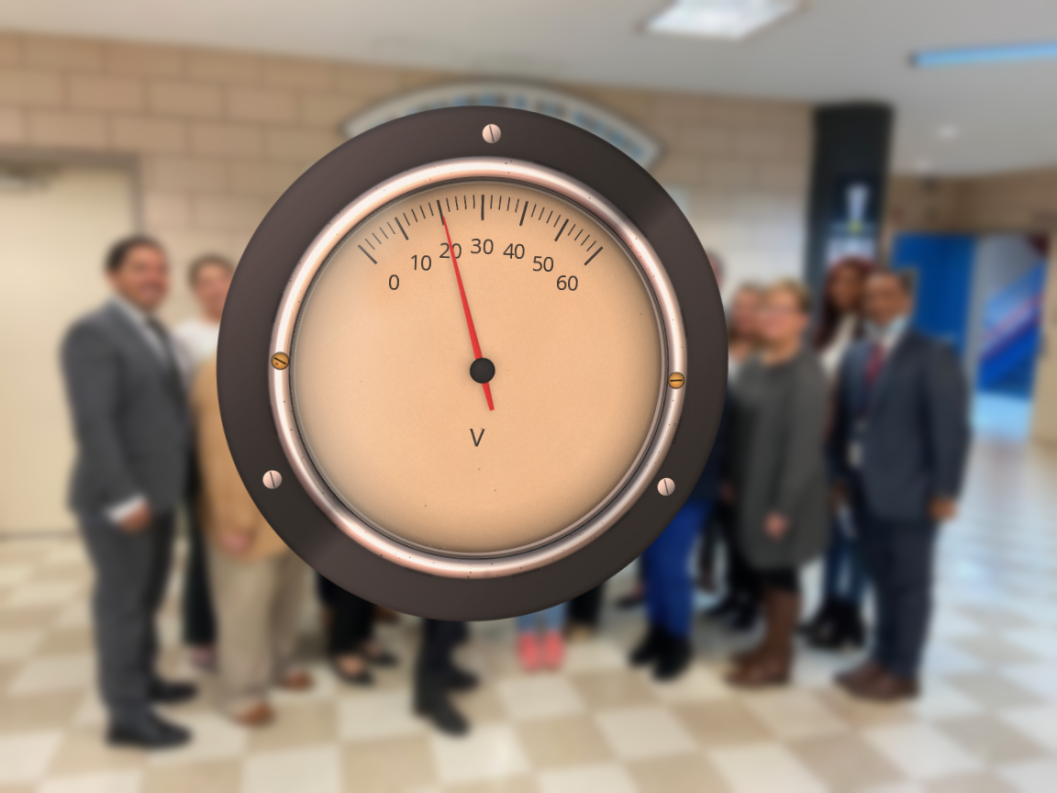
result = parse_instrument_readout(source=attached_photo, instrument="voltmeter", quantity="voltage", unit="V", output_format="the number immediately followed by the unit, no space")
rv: 20V
